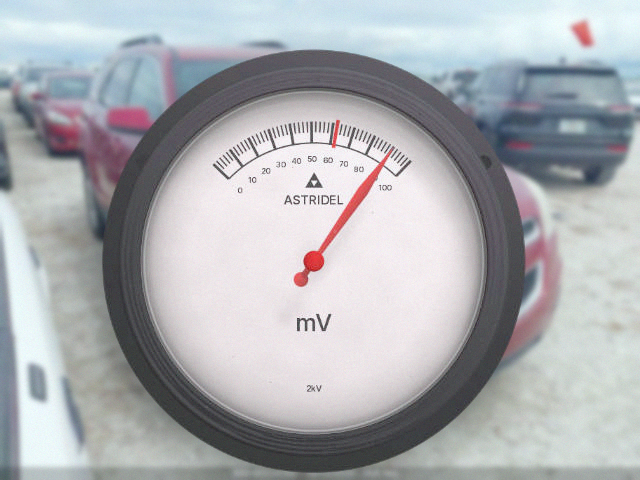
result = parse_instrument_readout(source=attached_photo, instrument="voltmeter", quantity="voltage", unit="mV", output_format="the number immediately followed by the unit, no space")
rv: 90mV
